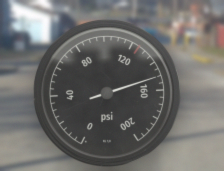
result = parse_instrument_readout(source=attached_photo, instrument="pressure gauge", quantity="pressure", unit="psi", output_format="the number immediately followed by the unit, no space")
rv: 150psi
